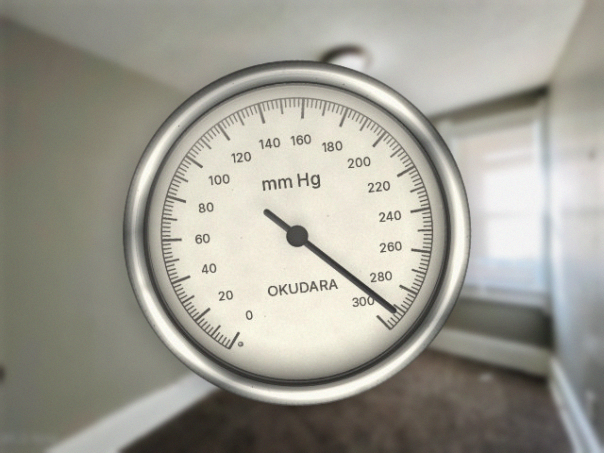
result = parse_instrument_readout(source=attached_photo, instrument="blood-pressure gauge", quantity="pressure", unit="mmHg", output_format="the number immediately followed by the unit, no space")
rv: 292mmHg
